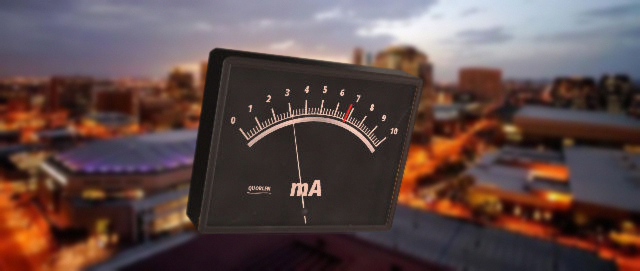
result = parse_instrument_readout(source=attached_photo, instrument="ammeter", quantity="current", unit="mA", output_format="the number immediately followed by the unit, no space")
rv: 3mA
